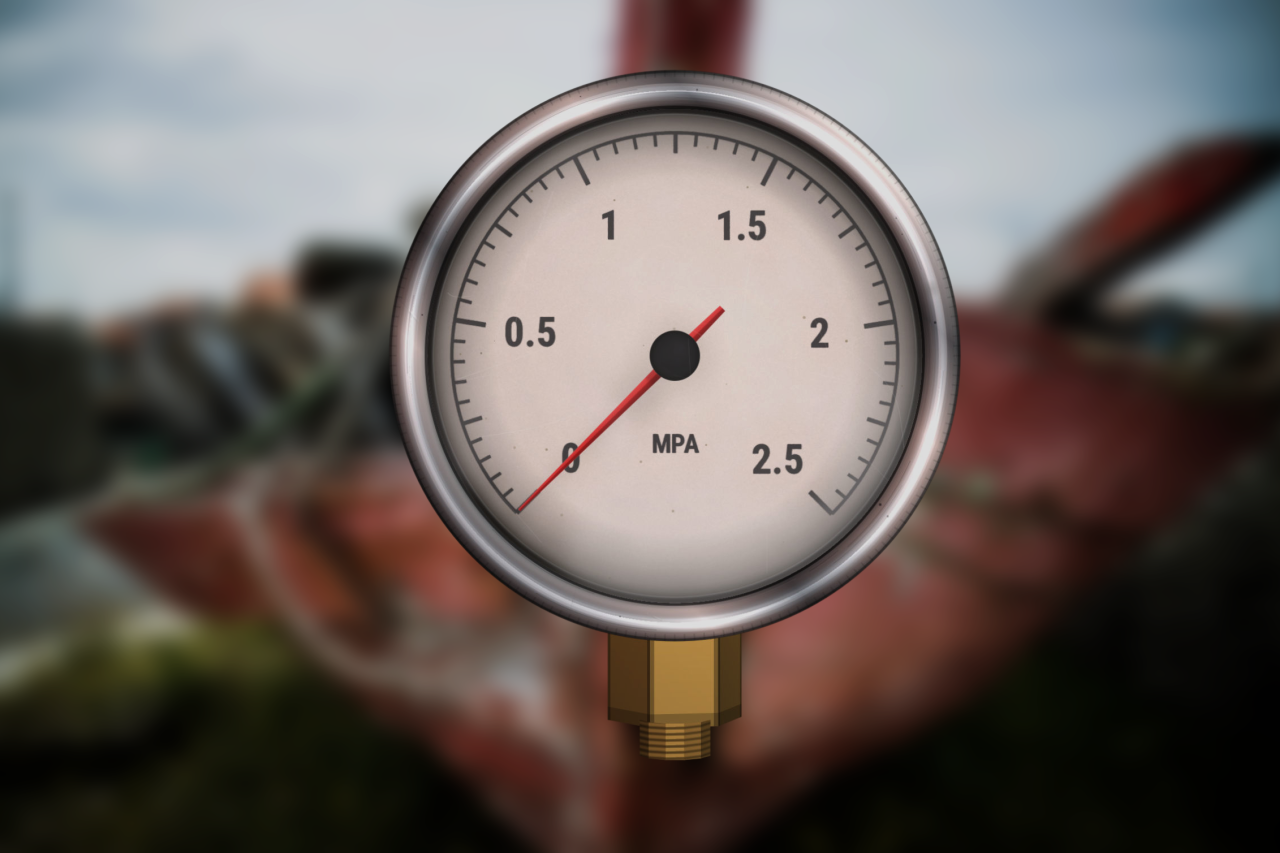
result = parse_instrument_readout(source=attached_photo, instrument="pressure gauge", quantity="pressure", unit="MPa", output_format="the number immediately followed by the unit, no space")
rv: 0MPa
